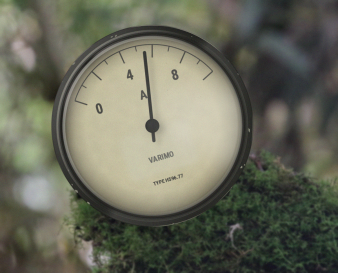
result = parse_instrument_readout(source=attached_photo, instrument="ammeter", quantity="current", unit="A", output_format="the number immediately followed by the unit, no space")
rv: 5.5A
